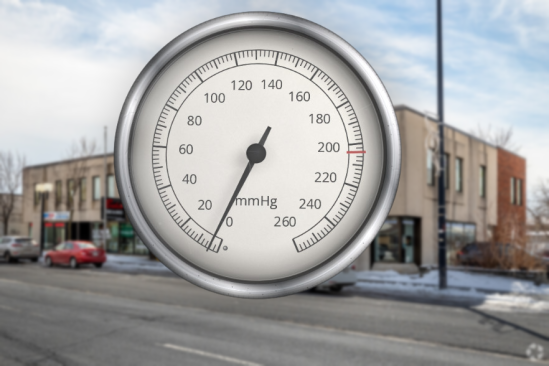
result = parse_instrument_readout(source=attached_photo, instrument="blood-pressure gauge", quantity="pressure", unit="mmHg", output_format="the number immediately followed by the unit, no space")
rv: 4mmHg
